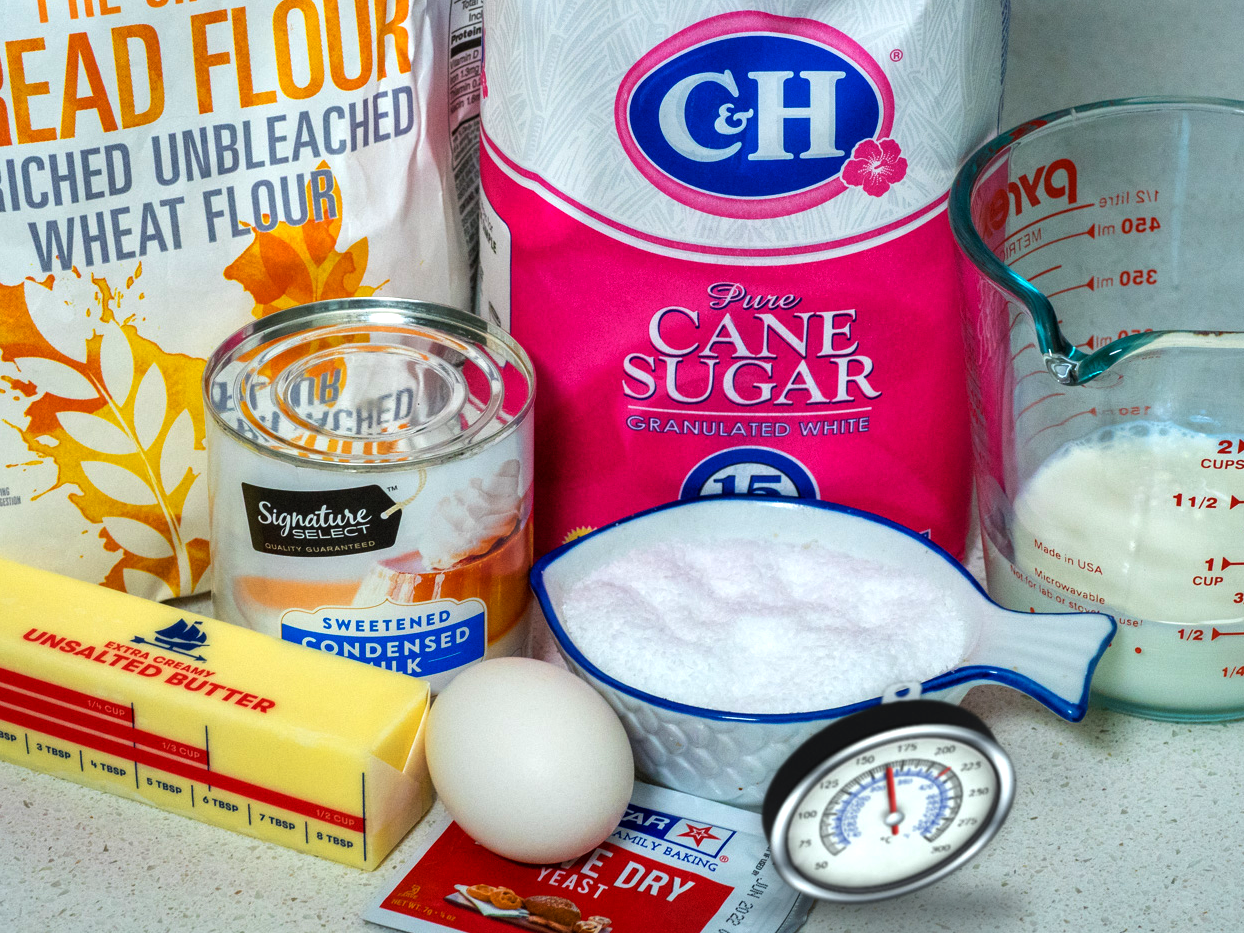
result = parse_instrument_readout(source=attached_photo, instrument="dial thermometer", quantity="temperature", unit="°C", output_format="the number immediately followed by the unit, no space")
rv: 162.5°C
